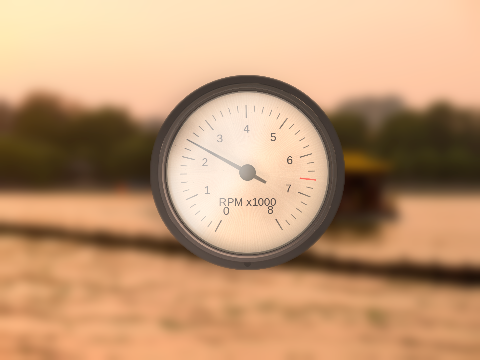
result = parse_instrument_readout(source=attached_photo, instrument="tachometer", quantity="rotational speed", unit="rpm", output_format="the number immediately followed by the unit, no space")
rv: 2400rpm
